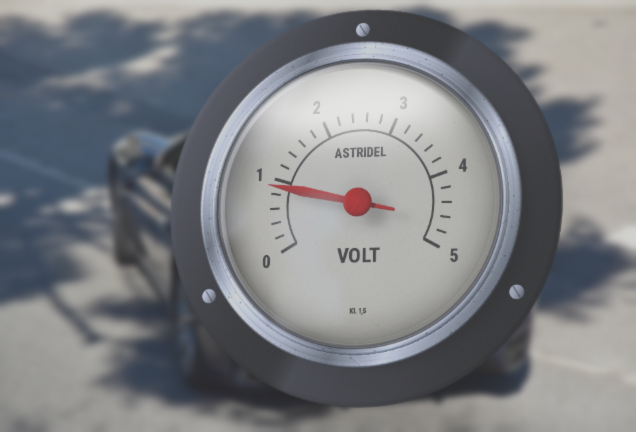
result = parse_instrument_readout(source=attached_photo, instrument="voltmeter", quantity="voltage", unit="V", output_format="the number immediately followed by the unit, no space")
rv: 0.9V
